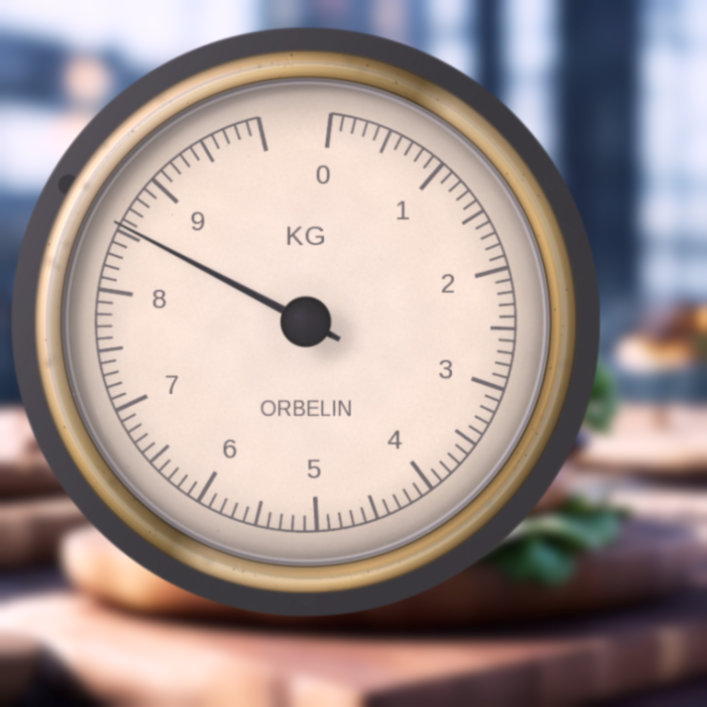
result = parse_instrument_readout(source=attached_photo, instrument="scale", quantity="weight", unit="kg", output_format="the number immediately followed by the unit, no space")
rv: 8.55kg
